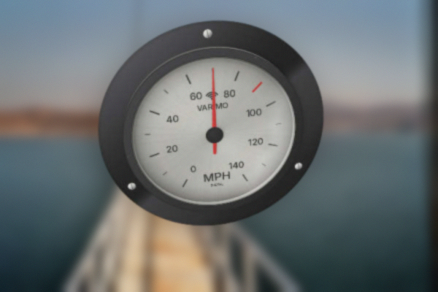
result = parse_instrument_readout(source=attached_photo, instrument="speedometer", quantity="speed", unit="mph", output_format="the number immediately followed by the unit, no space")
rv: 70mph
